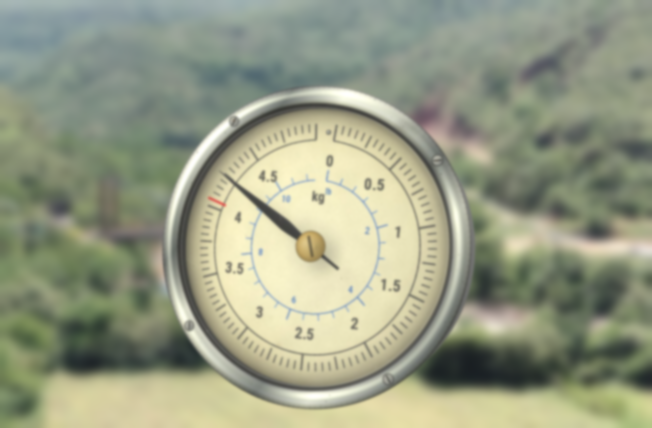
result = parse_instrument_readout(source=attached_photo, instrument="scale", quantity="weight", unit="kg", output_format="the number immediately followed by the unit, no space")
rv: 4.25kg
